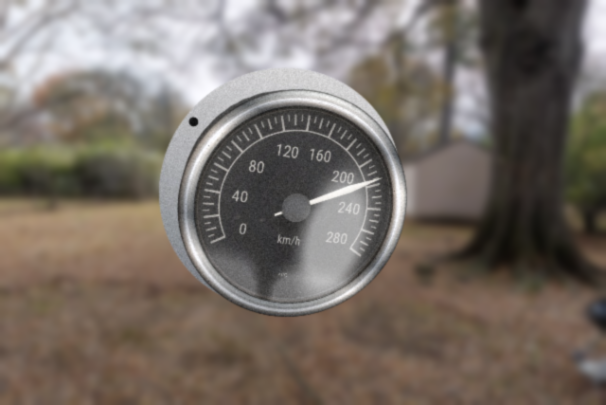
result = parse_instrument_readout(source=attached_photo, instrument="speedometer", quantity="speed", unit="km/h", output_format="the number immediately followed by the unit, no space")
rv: 215km/h
